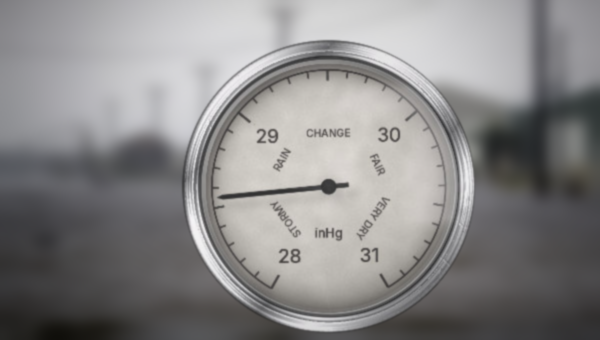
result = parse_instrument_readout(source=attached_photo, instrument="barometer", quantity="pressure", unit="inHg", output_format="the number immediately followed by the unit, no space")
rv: 28.55inHg
